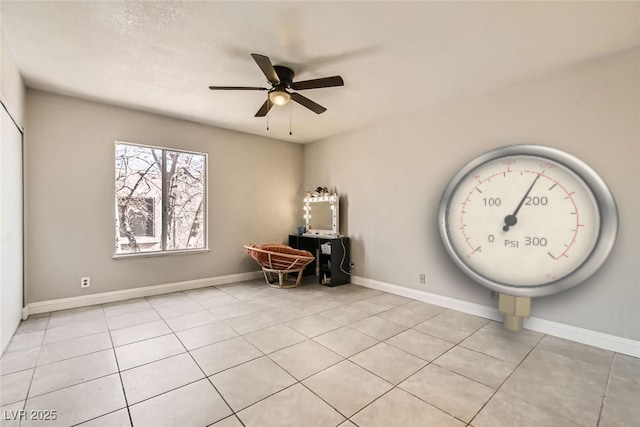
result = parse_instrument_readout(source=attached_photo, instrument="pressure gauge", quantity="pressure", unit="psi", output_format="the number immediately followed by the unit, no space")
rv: 180psi
